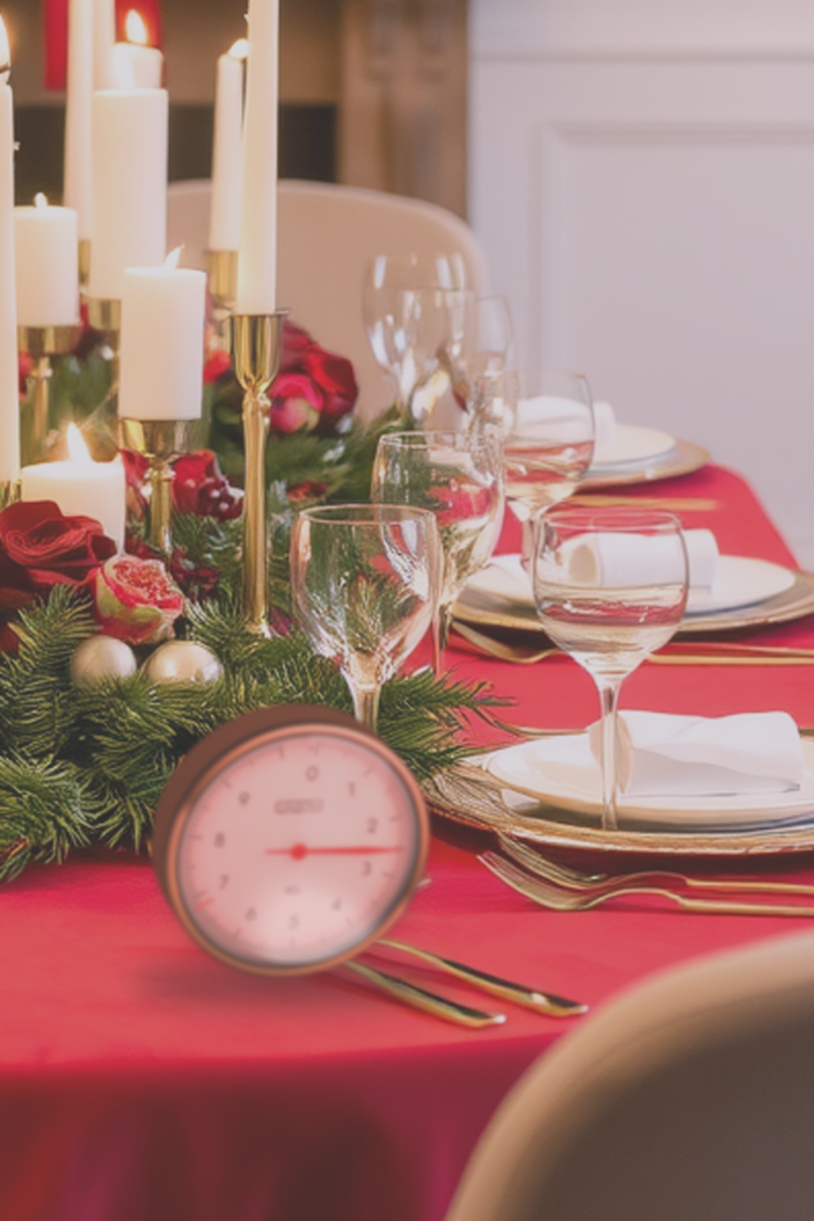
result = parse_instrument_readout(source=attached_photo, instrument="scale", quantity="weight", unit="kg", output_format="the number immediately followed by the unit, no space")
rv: 2.5kg
